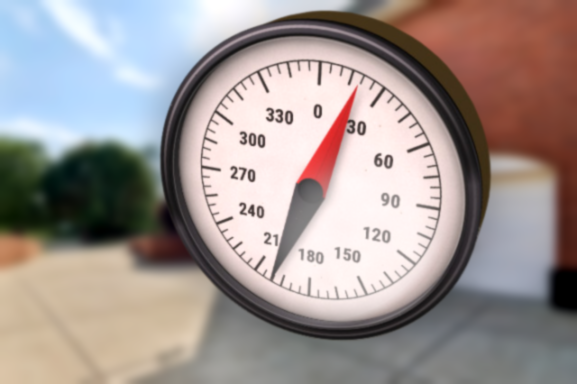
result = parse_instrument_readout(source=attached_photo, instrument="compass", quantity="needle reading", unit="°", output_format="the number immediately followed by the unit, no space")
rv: 20°
